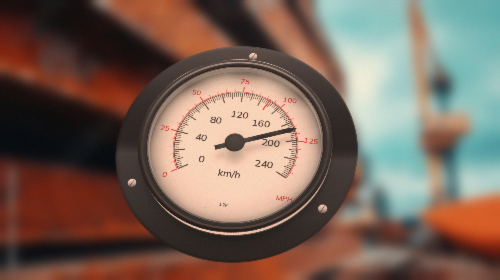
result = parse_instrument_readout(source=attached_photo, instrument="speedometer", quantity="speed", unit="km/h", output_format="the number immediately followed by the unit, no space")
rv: 190km/h
